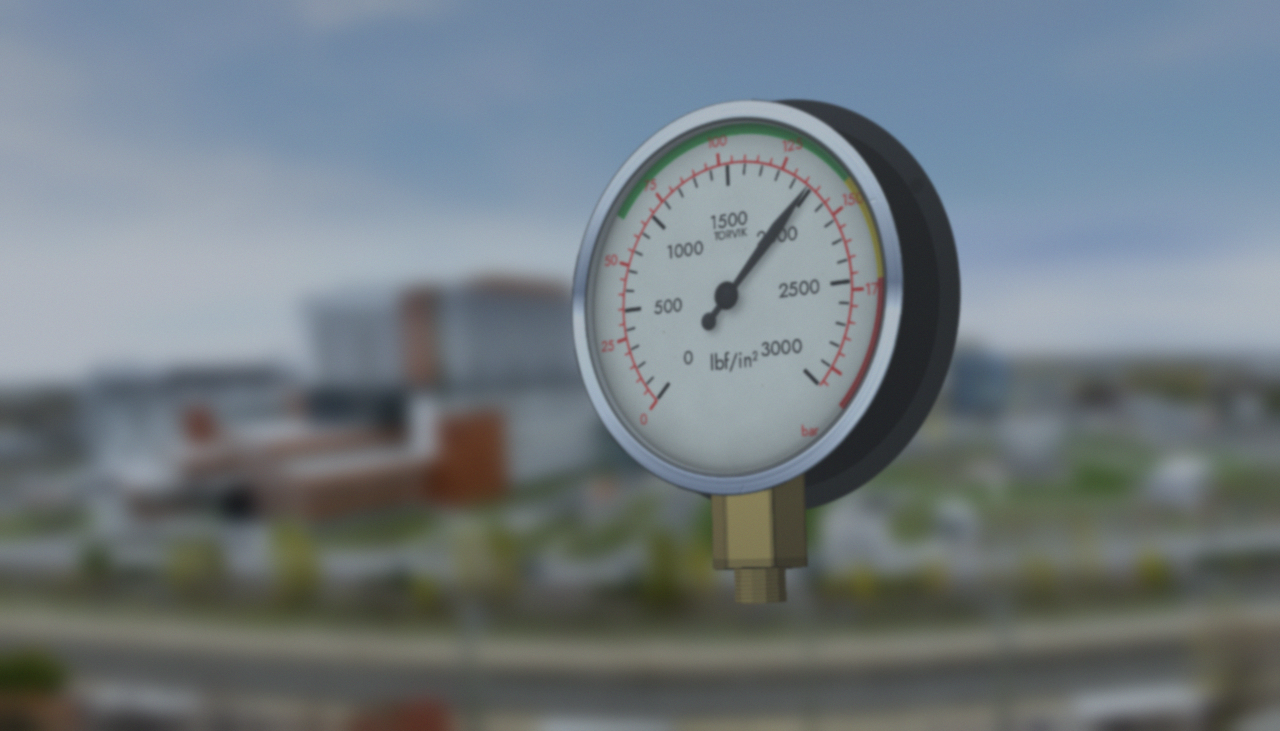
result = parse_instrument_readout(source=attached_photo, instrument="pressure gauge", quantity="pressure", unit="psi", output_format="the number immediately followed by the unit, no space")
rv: 2000psi
